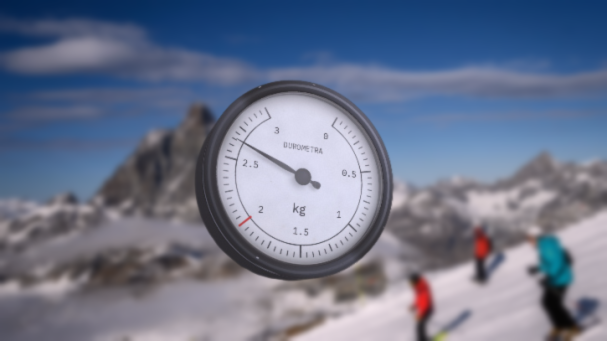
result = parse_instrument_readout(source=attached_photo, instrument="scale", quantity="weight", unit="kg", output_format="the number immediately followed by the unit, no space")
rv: 2.65kg
